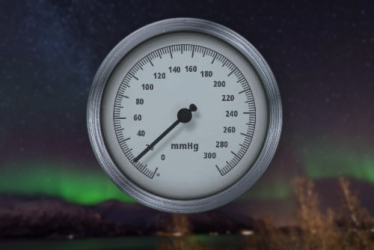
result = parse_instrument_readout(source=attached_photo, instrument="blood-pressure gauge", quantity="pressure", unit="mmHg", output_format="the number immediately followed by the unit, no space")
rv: 20mmHg
